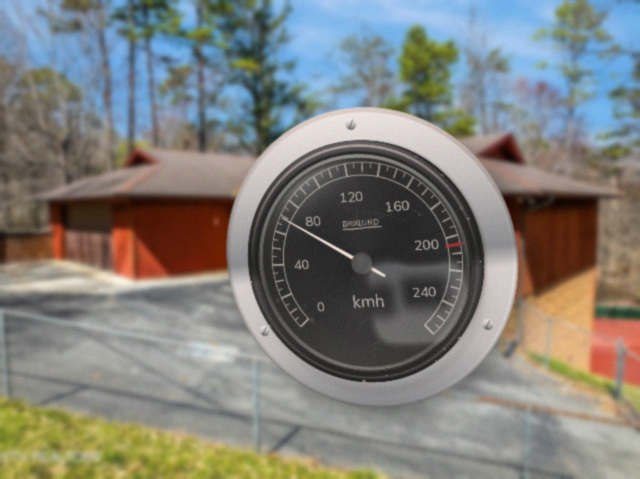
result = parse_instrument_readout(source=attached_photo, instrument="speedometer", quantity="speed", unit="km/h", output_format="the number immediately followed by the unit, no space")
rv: 70km/h
